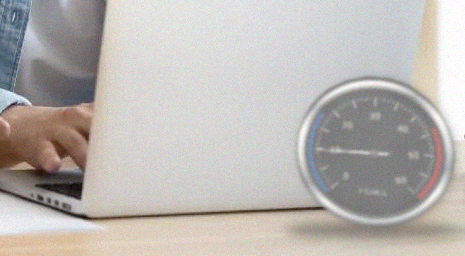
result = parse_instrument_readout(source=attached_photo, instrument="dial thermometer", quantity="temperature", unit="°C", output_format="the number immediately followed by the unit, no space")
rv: 10°C
